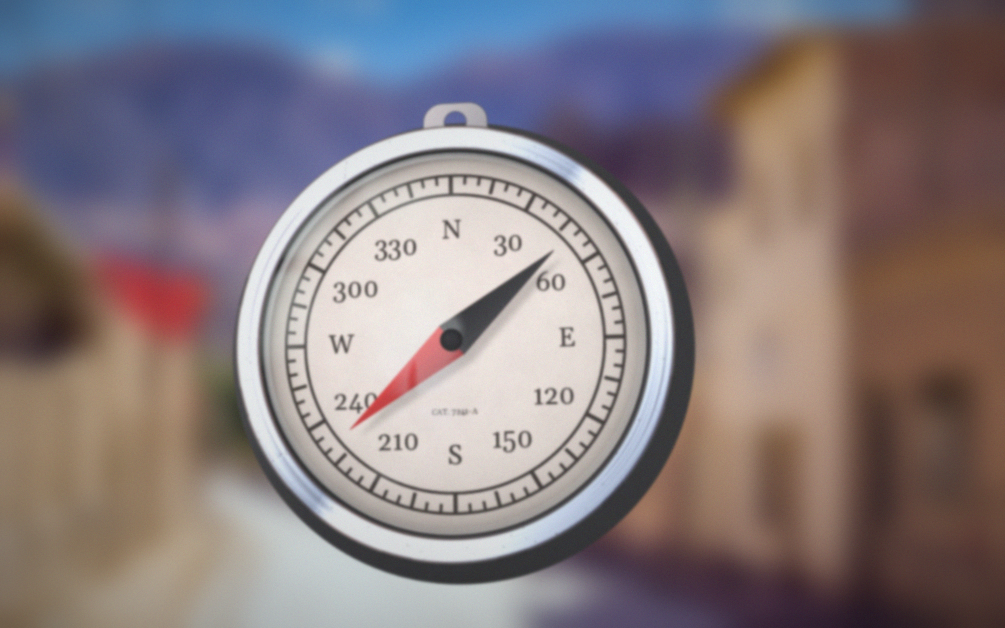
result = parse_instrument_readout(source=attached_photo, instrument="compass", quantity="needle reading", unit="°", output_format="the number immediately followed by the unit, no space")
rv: 230°
